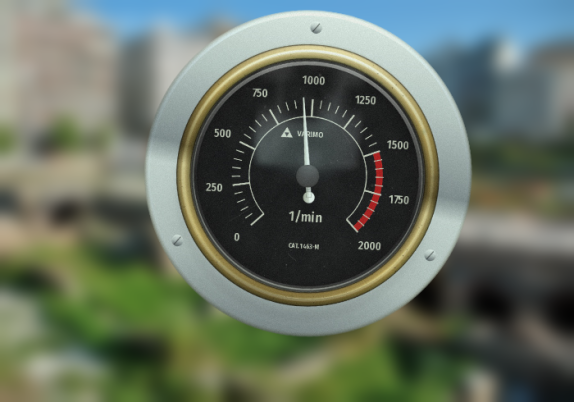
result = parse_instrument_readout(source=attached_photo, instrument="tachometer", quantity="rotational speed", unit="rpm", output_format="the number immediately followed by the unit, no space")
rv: 950rpm
